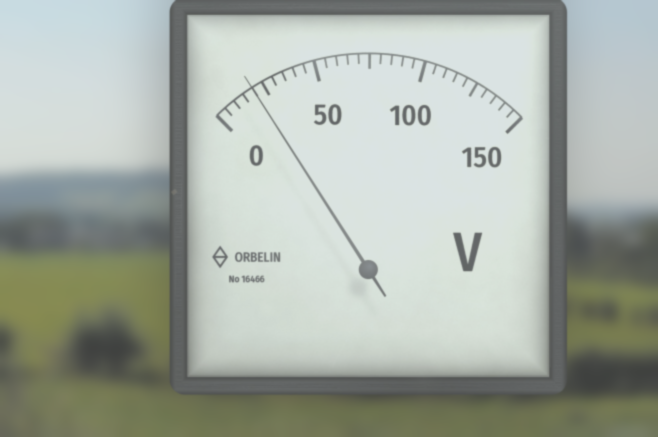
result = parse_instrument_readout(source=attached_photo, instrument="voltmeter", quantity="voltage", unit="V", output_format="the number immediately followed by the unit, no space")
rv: 20V
